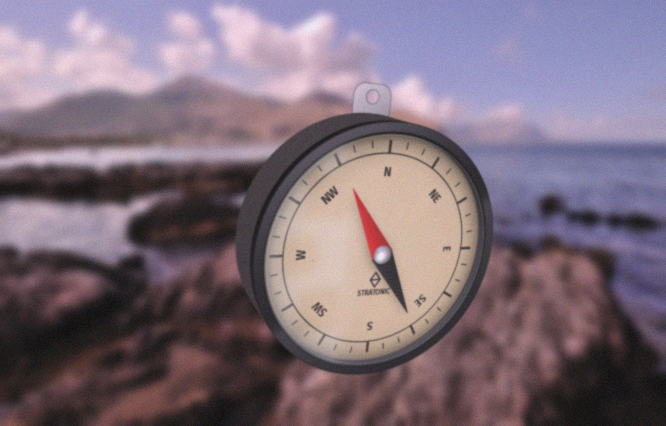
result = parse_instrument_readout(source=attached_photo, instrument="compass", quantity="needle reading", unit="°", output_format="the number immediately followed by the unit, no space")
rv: 330°
